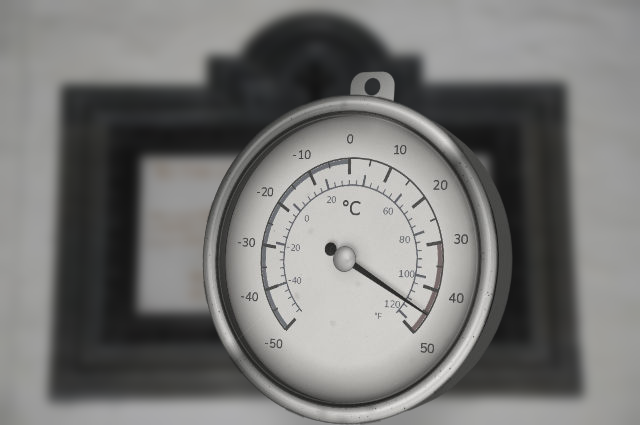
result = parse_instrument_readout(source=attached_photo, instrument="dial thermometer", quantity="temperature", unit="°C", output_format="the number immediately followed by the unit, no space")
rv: 45°C
